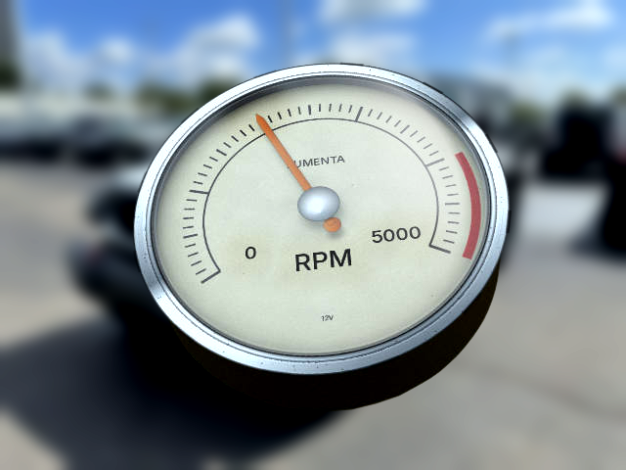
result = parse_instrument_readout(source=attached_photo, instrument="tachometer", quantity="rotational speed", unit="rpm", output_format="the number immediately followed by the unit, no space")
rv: 2000rpm
